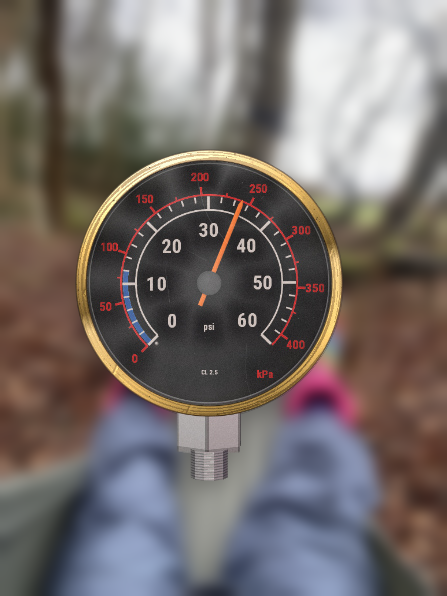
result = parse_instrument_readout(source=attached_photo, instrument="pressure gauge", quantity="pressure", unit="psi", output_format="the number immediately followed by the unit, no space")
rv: 35psi
